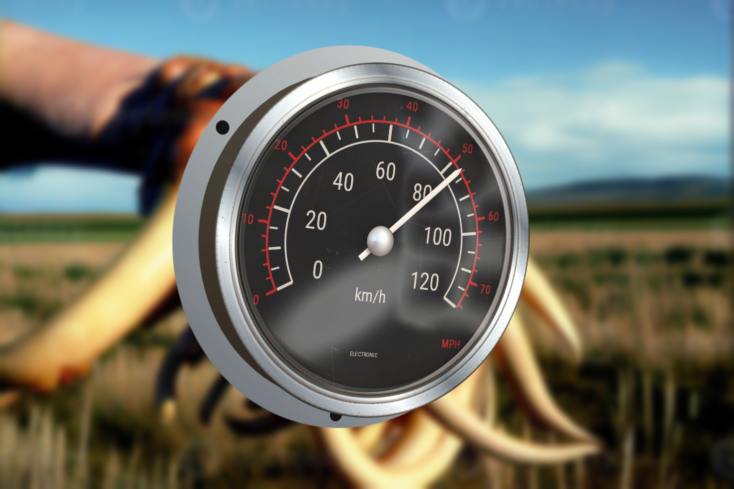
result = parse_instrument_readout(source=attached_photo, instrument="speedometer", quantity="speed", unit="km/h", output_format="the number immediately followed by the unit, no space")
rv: 82.5km/h
